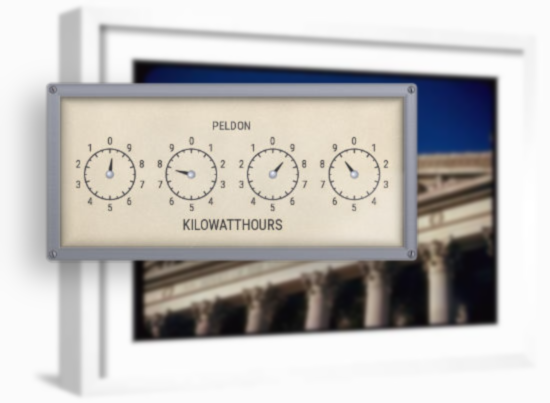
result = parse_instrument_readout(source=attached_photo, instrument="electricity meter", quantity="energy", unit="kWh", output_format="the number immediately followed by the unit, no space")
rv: 9789kWh
